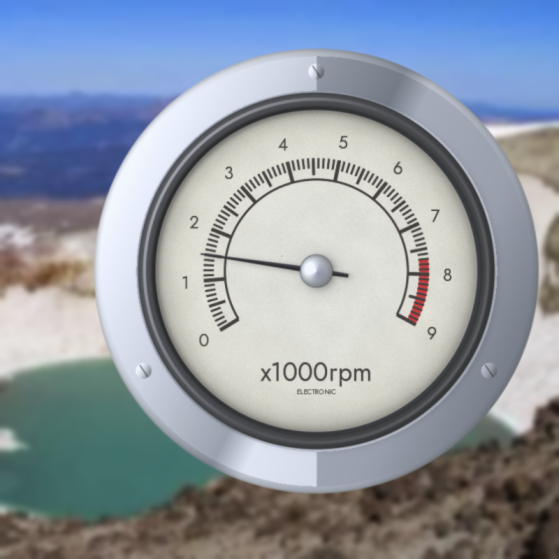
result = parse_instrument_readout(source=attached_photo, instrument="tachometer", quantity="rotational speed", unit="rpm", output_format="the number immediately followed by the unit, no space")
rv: 1500rpm
